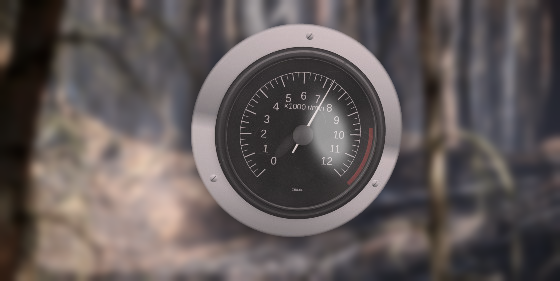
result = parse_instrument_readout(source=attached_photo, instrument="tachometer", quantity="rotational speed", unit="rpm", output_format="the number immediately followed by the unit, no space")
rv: 7250rpm
